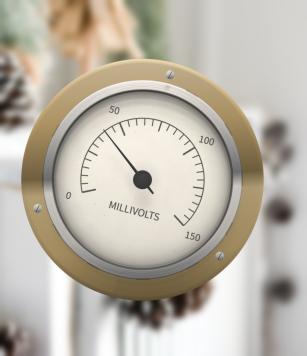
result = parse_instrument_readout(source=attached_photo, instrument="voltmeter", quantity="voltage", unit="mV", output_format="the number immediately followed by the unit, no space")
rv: 40mV
